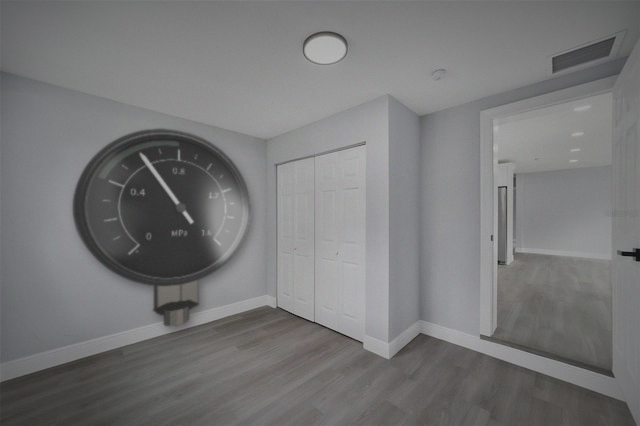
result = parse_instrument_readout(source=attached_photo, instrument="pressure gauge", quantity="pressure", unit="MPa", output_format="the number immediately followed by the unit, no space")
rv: 0.6MPa
